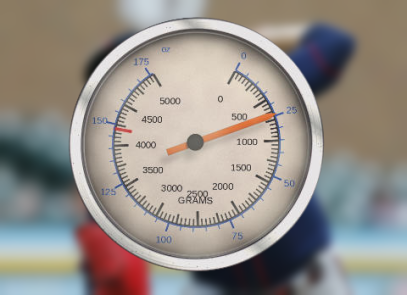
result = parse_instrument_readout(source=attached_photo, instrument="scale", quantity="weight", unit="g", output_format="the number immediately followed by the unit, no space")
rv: 700g
